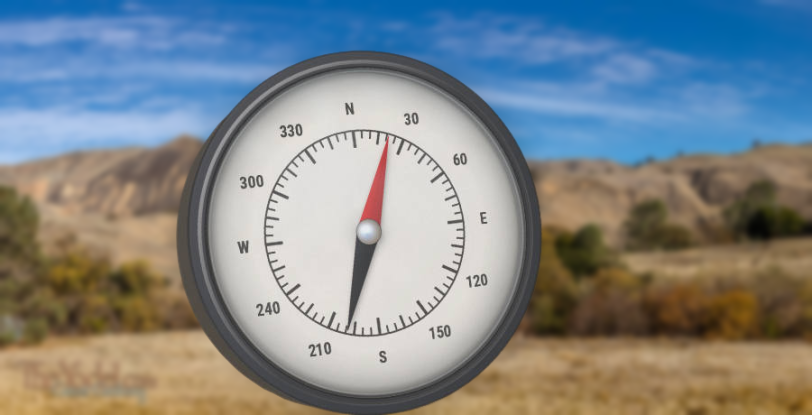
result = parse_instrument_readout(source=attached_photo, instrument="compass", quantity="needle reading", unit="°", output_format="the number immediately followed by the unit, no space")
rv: 20°
